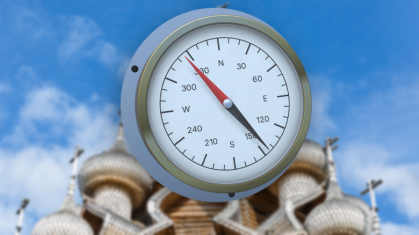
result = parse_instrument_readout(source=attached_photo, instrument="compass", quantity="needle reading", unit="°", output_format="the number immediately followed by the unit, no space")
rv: 325°
